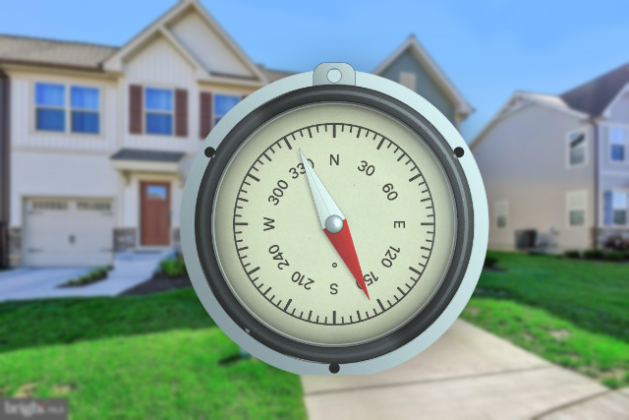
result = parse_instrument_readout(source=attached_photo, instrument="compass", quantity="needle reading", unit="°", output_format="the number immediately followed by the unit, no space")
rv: 155°
